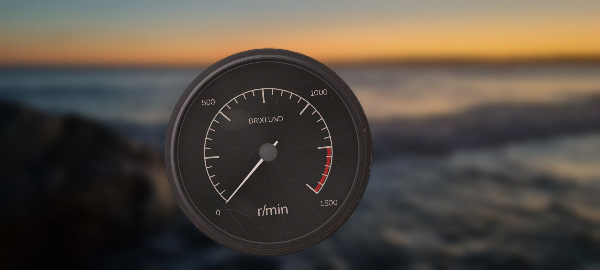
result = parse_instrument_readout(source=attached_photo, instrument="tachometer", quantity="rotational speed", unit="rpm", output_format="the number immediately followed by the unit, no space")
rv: 0rpm
